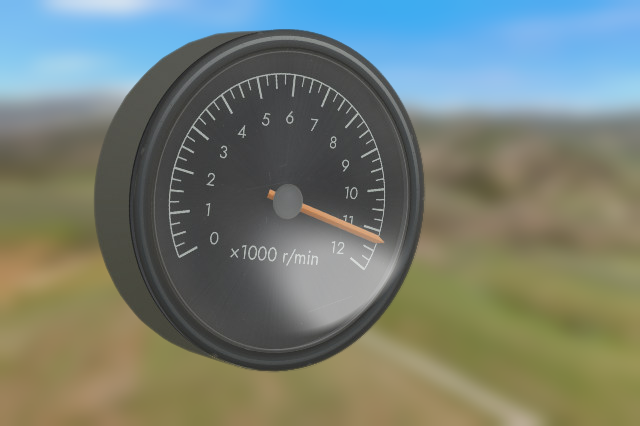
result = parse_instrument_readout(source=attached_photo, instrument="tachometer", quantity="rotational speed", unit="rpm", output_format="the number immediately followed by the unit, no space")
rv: 11250rpm
